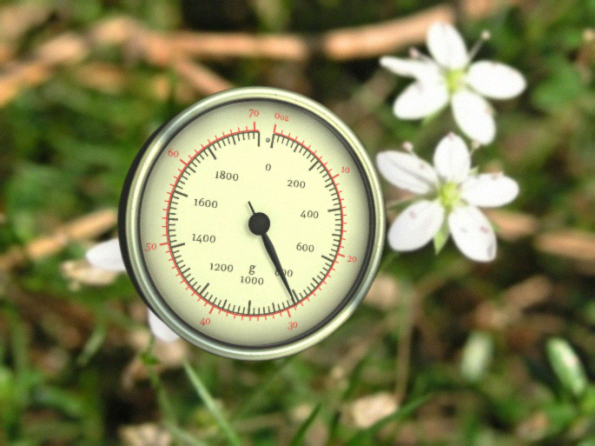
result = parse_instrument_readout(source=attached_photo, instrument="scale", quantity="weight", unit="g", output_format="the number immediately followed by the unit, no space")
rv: 820g
